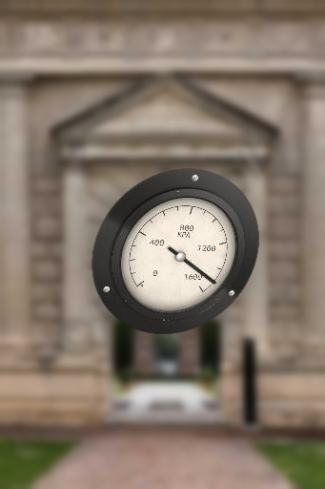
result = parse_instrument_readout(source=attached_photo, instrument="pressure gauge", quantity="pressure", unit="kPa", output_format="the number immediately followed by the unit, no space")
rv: 1500kPa
